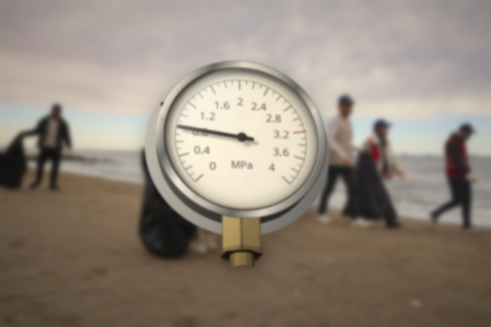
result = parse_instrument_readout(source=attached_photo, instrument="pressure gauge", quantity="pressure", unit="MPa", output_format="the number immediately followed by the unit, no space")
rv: 0.8MPa
